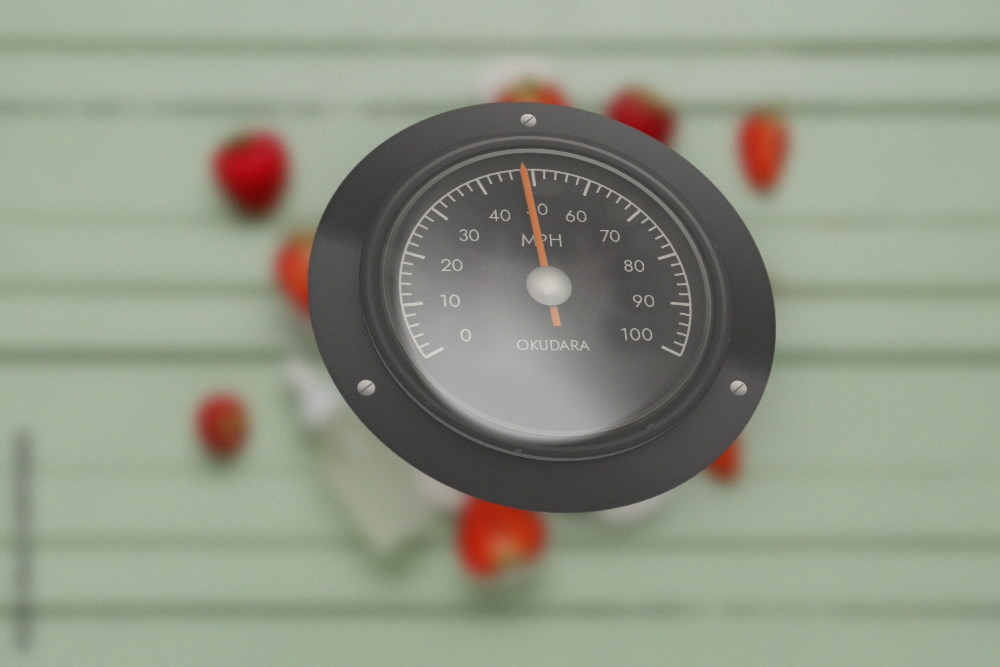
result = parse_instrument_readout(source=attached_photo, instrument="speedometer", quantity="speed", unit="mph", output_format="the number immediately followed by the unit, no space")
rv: 48mph
